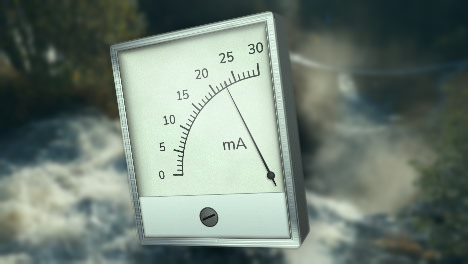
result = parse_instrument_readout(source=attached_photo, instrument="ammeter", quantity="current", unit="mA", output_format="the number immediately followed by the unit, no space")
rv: 23mA
